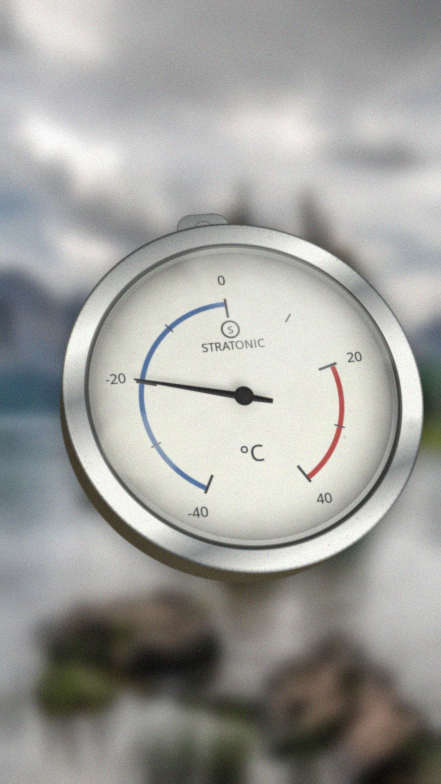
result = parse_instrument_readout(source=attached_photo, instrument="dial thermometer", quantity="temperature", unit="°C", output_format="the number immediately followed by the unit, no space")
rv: -20°C
